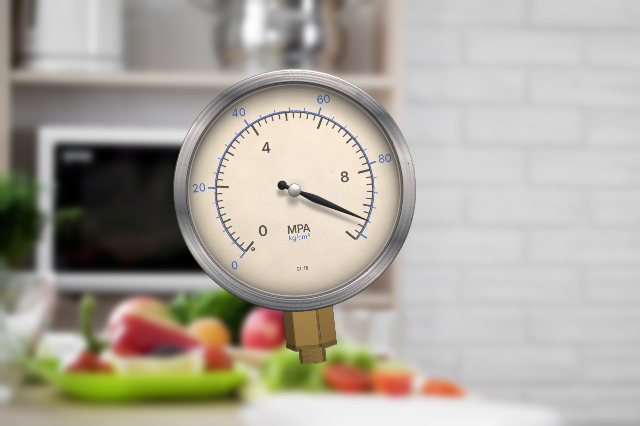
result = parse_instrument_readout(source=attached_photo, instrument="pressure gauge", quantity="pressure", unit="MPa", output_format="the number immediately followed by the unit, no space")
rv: 9.4MPa
